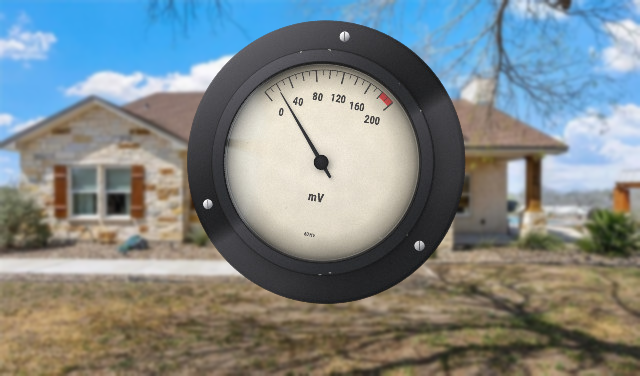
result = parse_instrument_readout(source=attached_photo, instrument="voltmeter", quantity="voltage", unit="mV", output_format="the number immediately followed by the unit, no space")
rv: 20mV
